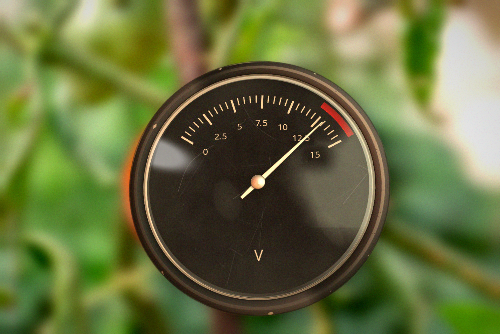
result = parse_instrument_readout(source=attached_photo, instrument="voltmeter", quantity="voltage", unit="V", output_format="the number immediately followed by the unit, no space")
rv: 13V
